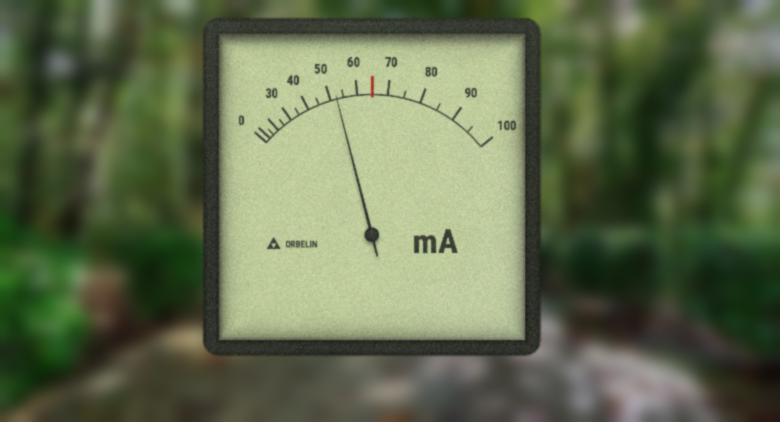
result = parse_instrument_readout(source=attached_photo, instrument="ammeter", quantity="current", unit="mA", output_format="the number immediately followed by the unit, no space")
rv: 52.5mA
